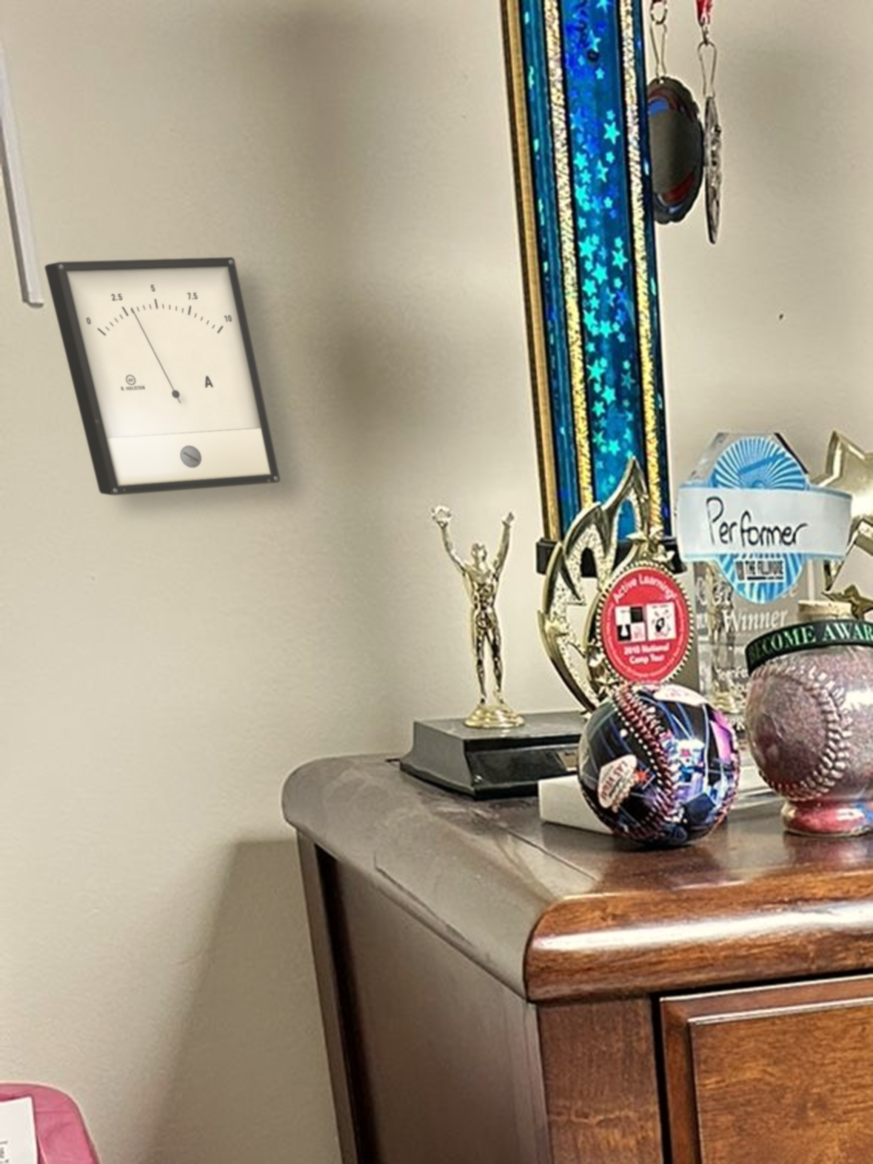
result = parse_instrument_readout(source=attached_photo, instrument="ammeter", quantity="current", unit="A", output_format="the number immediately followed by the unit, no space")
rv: 3A
